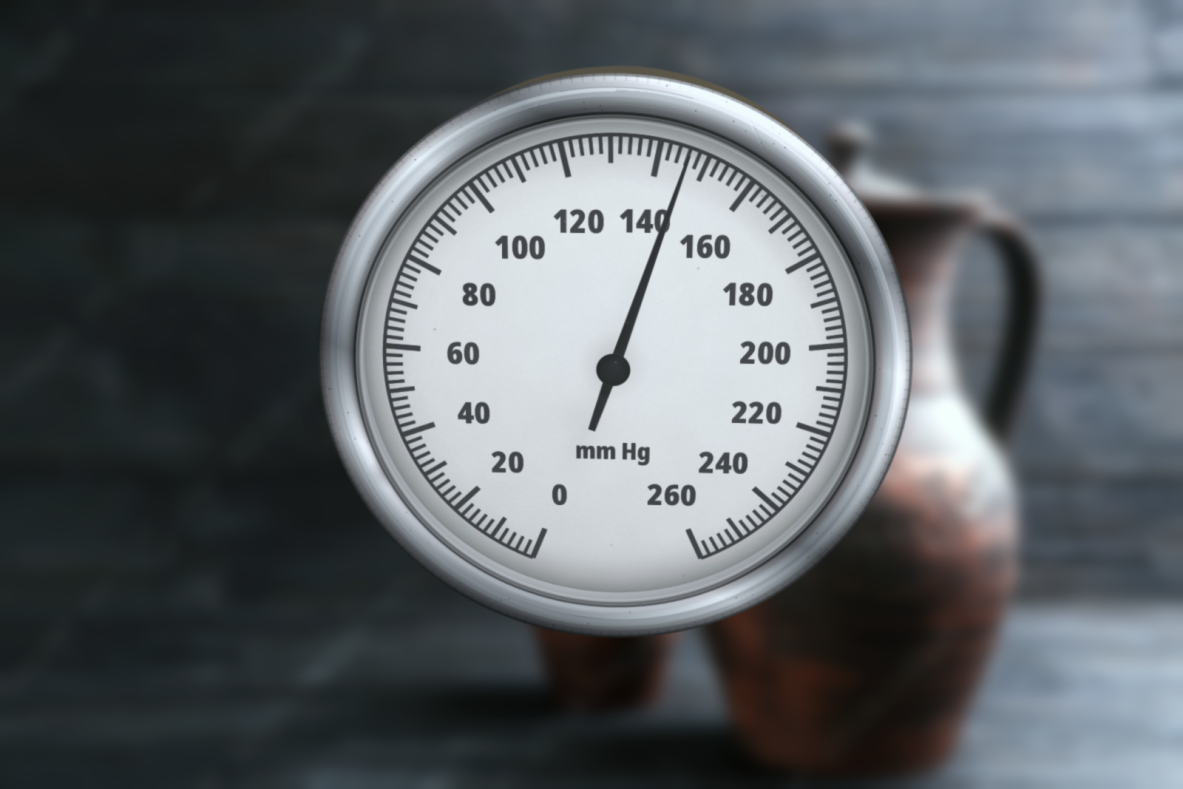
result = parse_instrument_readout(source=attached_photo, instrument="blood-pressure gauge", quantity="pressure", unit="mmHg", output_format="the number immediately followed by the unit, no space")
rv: 146mmHg
